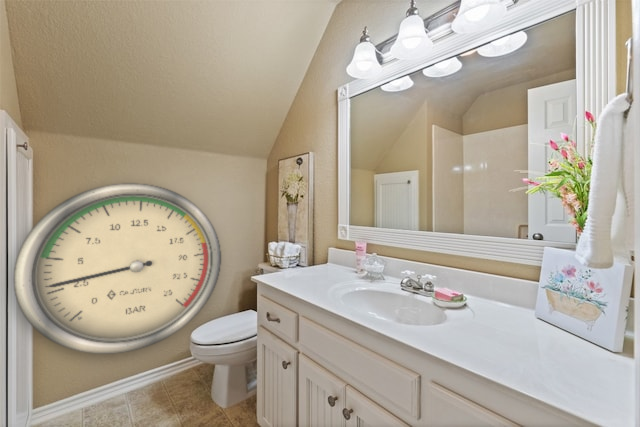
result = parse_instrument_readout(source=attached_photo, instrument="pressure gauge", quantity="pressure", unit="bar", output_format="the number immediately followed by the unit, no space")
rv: 3bar
